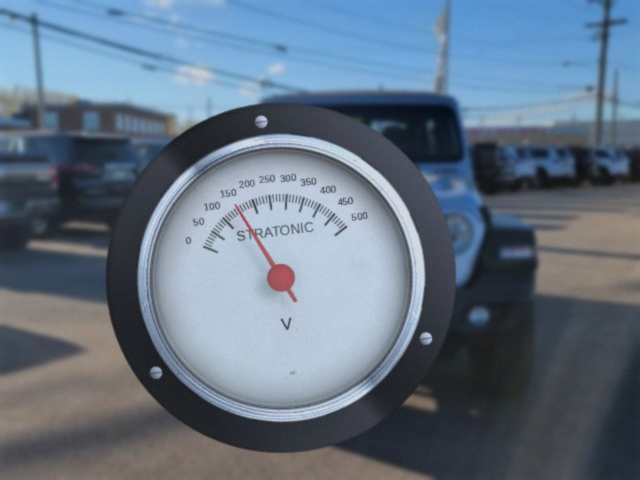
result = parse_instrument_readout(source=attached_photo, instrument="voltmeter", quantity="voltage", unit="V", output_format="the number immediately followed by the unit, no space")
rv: 150V
